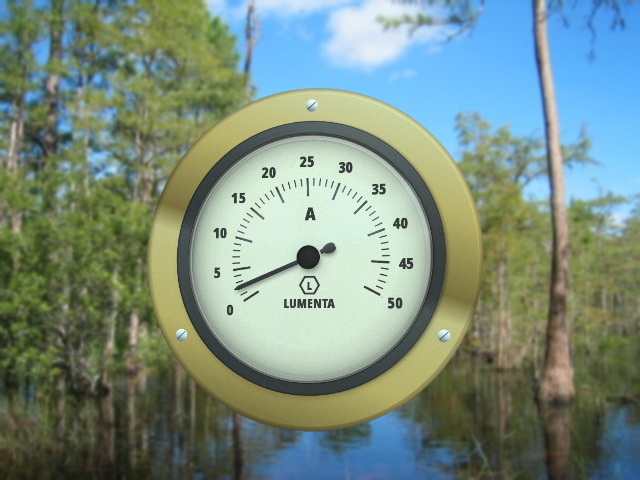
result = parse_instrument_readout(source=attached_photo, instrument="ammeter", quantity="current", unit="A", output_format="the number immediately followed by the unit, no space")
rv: 2A
